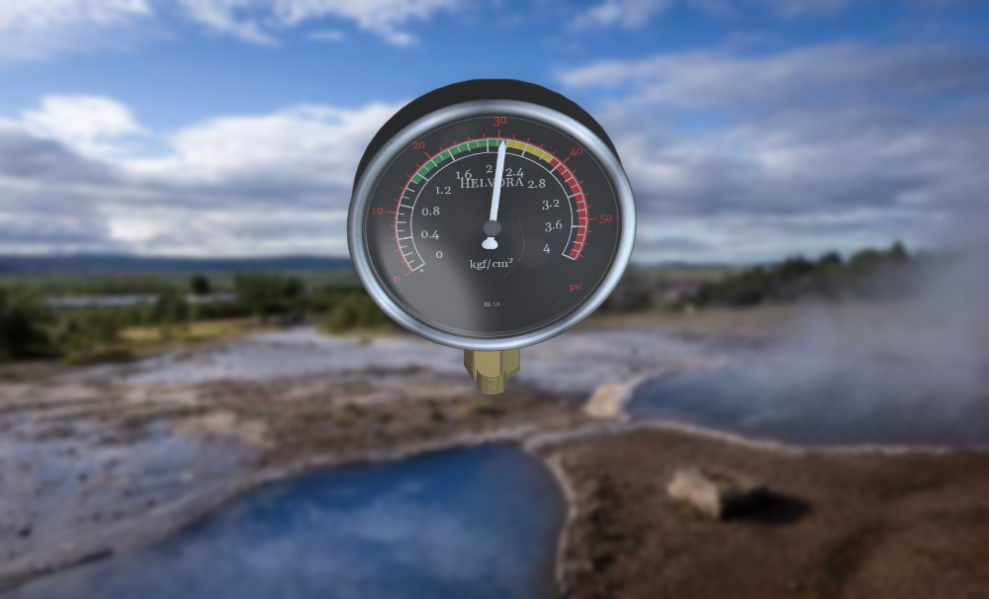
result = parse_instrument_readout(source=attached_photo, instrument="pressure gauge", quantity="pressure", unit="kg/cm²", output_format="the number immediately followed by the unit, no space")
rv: 2.15kg/cm²
